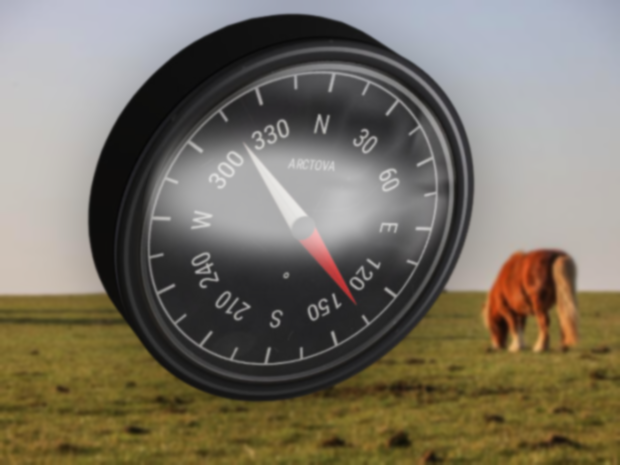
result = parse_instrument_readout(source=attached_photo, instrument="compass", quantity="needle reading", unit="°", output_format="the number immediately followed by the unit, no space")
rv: 135°
